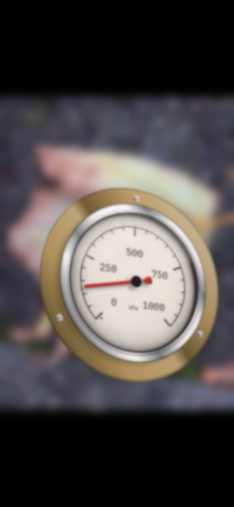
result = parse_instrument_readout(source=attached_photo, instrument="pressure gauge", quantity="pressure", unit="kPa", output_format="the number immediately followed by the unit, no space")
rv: 125kPa
